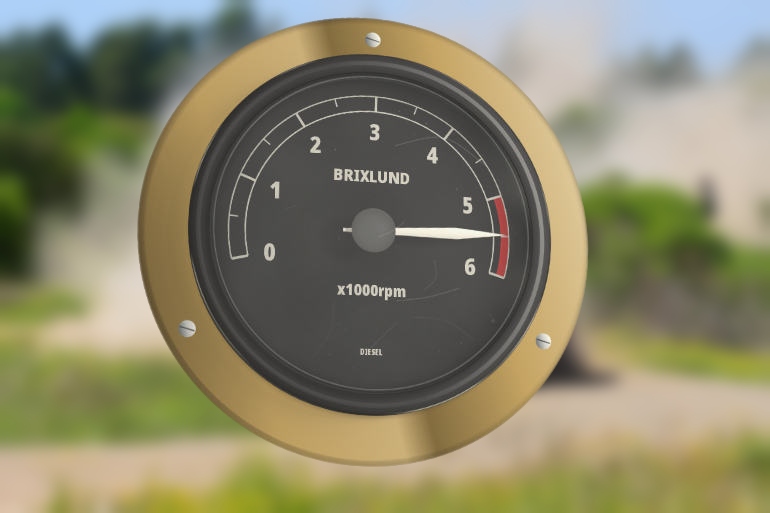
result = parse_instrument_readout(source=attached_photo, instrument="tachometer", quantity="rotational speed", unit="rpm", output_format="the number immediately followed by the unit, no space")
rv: 5500rpm
